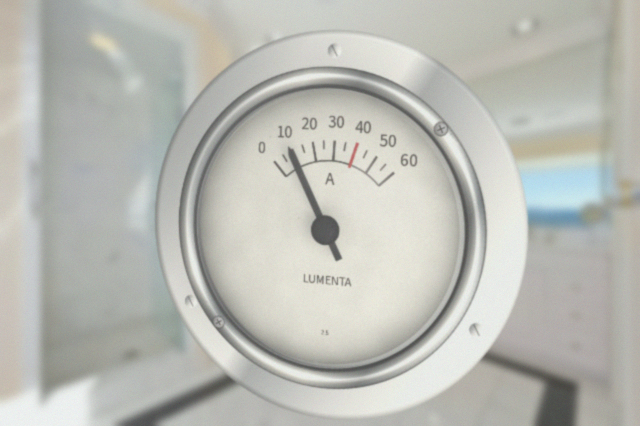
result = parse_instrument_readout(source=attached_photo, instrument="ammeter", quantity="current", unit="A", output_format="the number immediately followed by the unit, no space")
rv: 10A
